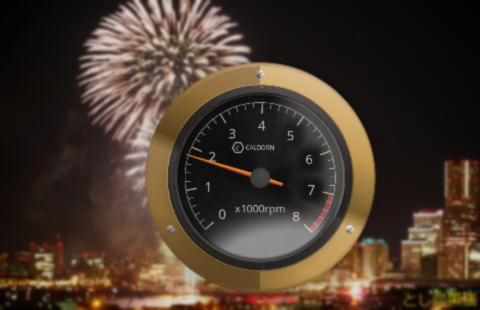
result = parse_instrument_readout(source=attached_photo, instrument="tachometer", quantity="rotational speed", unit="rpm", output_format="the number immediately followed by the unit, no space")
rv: 1800rpm
